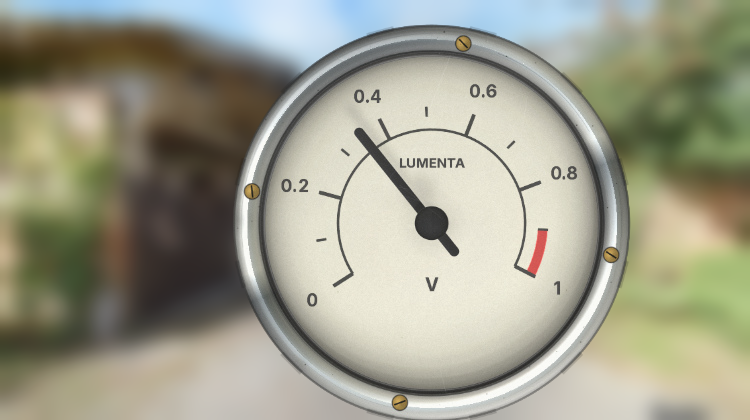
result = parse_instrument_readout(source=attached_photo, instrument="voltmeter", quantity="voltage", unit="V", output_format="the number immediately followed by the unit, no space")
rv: 0.35V
